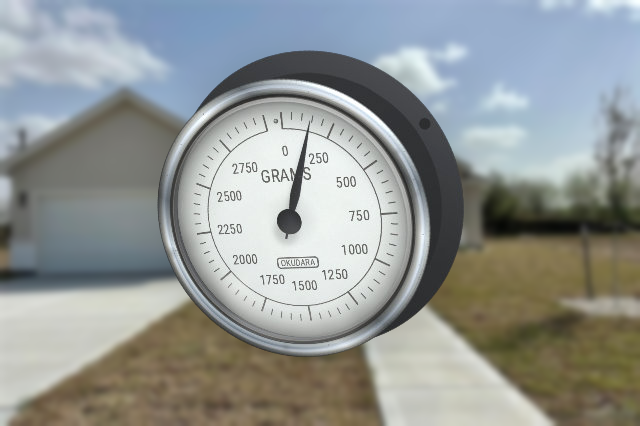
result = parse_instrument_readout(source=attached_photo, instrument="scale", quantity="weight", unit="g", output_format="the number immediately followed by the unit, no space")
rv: 150g
